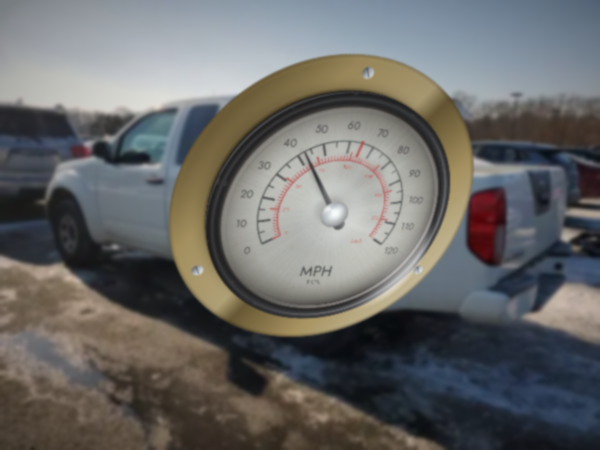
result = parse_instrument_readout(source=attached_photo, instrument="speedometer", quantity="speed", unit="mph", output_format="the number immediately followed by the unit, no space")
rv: 42.5mph
